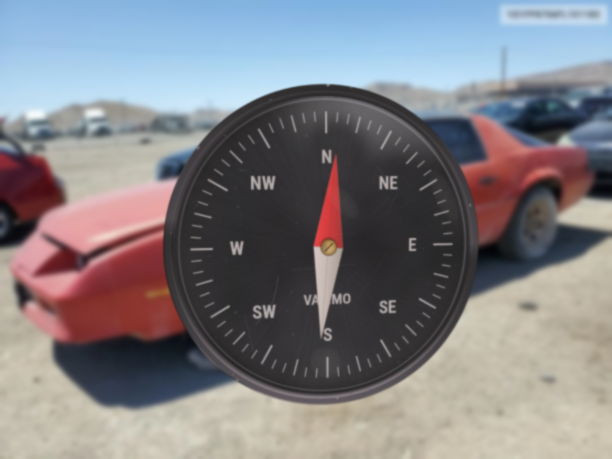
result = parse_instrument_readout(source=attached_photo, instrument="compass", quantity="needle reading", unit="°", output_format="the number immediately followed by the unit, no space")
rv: 5°
